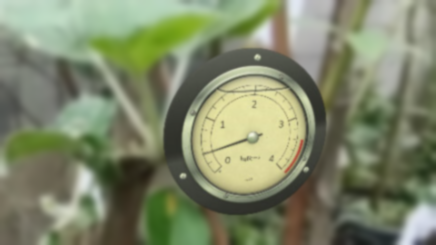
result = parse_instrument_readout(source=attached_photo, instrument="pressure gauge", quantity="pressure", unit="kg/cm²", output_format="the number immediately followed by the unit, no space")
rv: 0.4kg/cm²
